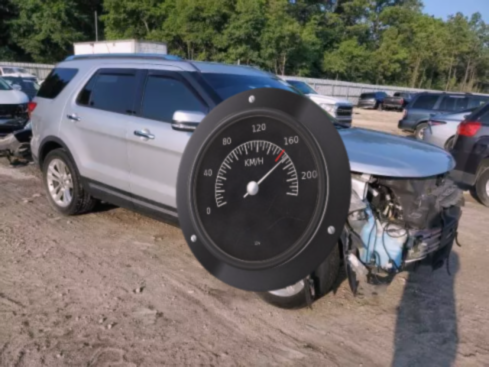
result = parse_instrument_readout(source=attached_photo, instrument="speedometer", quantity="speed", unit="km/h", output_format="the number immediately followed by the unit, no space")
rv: 170km/h
